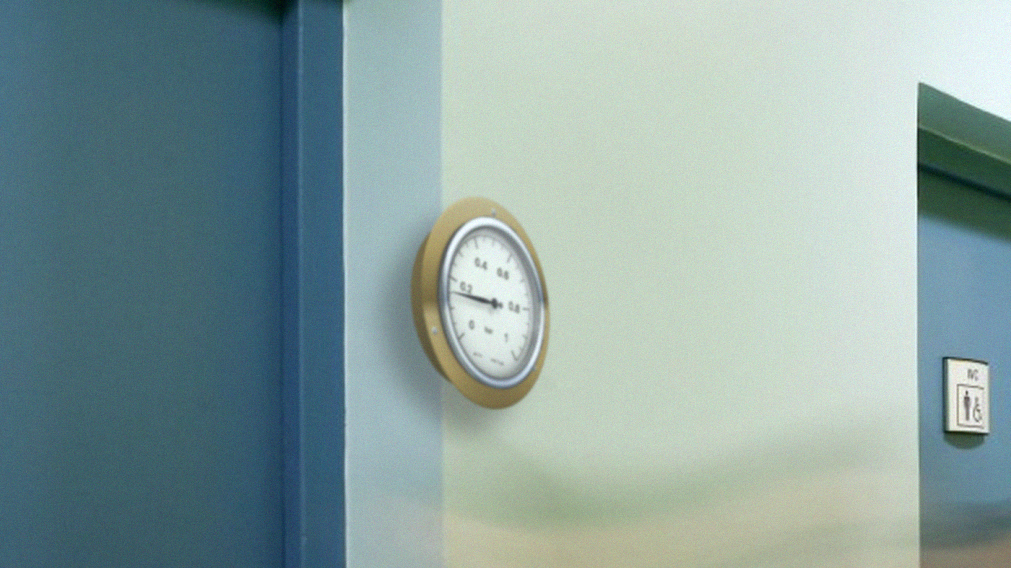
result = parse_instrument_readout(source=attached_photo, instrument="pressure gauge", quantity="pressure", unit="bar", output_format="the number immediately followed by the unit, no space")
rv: 0.15bar
